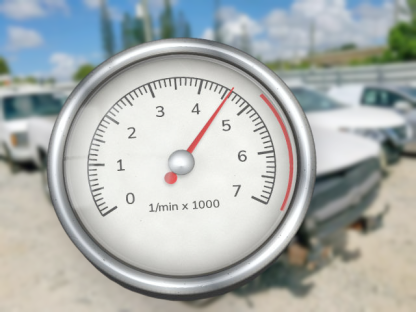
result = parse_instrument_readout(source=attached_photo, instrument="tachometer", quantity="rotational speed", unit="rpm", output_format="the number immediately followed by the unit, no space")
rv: 4600rpm
